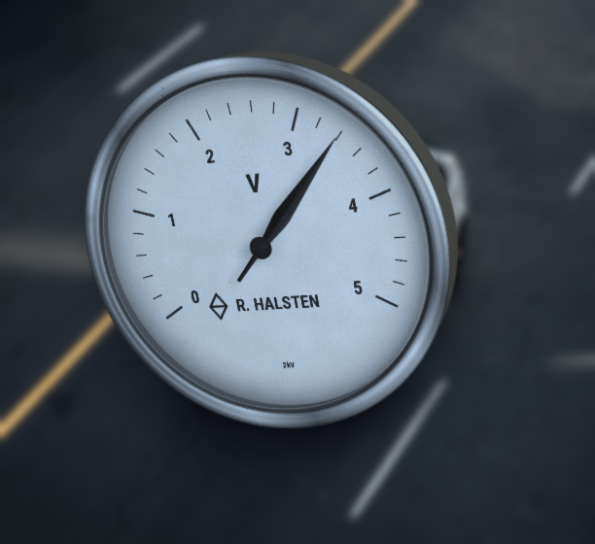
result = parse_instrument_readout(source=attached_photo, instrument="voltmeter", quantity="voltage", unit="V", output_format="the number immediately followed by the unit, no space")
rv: 3.4V
